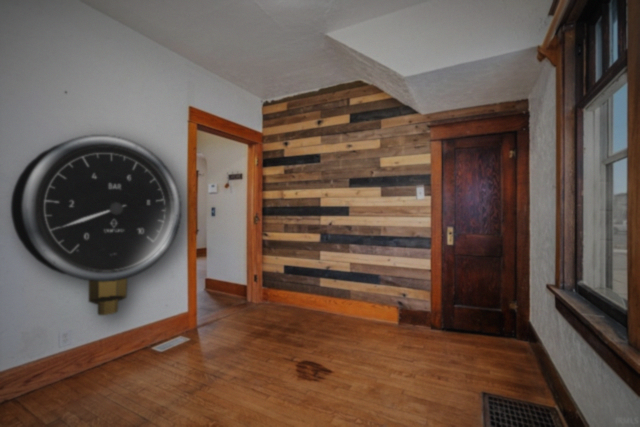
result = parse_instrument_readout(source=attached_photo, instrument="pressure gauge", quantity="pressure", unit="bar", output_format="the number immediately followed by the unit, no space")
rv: 1bar
